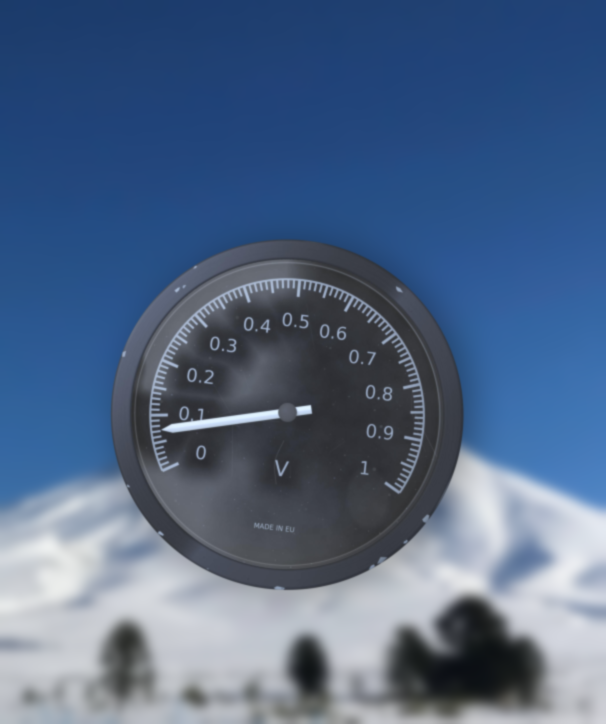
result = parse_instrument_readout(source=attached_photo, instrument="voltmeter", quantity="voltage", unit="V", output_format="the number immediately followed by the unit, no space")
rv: 0.07V
